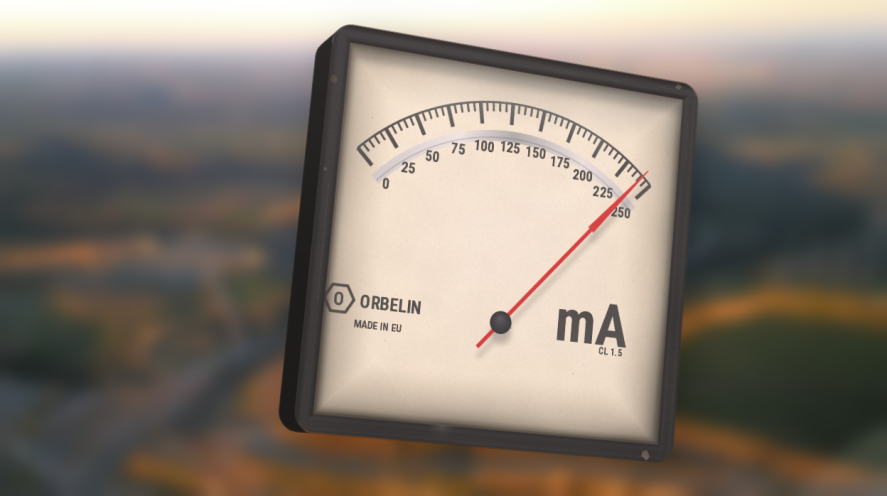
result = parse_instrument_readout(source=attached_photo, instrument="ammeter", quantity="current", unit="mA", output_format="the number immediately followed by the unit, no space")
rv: 240mA
